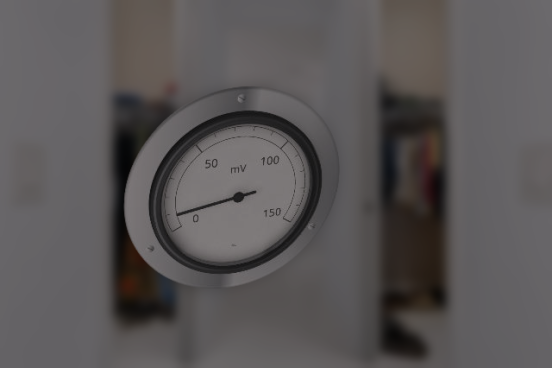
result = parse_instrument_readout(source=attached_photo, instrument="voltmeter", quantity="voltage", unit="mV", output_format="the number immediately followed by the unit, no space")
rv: 10mV
